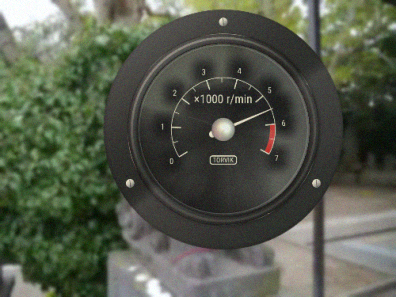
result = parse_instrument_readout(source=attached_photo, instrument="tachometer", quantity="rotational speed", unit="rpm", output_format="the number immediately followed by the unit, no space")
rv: 5500rpm
